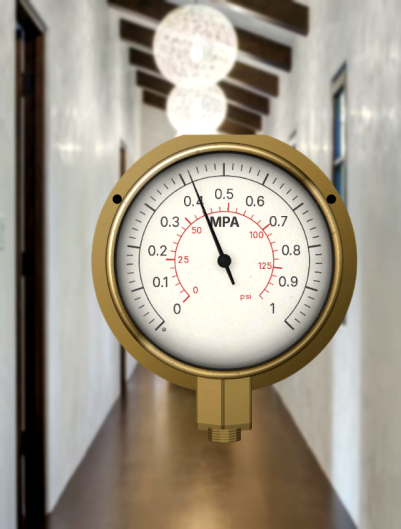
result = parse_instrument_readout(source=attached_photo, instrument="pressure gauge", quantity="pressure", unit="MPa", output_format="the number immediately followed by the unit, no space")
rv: 0.42MPa
